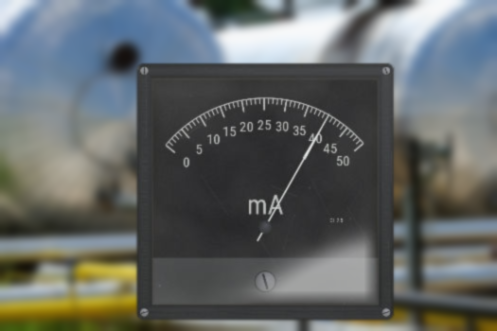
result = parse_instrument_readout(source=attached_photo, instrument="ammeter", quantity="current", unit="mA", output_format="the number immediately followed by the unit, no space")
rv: 40mA
